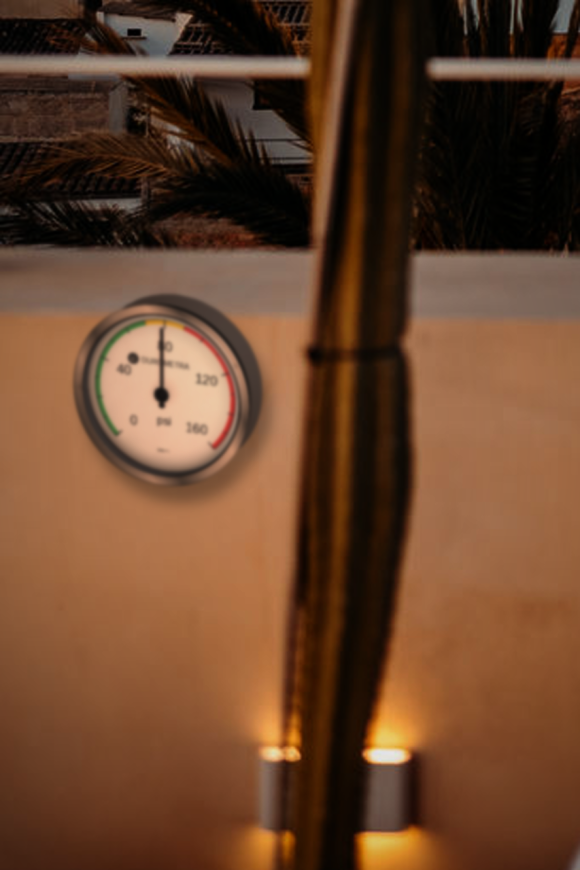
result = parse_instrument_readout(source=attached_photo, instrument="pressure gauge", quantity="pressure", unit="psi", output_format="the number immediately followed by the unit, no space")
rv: 80psi
